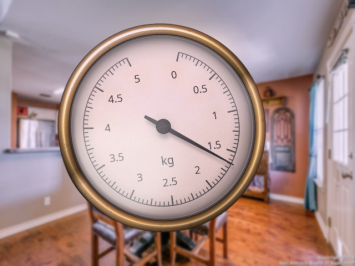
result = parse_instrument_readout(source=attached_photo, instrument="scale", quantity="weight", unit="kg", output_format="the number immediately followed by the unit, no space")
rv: 1.65kg
